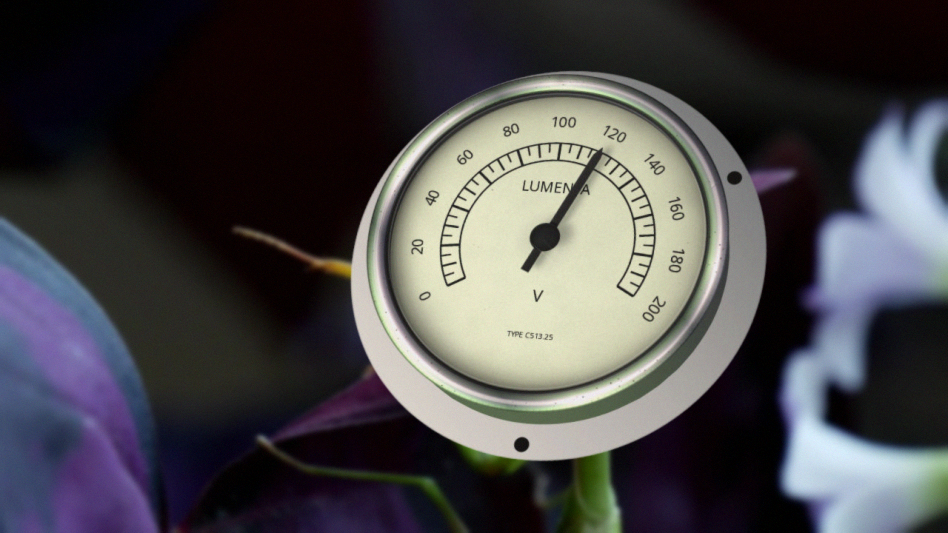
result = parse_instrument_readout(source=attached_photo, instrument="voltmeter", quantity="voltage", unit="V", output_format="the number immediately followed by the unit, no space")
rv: 120V
